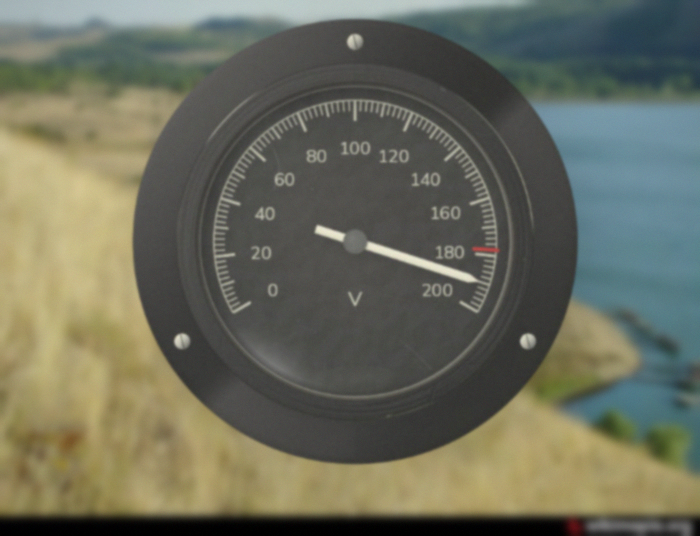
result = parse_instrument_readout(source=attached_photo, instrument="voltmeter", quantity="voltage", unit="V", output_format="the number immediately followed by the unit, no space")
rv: 190V
